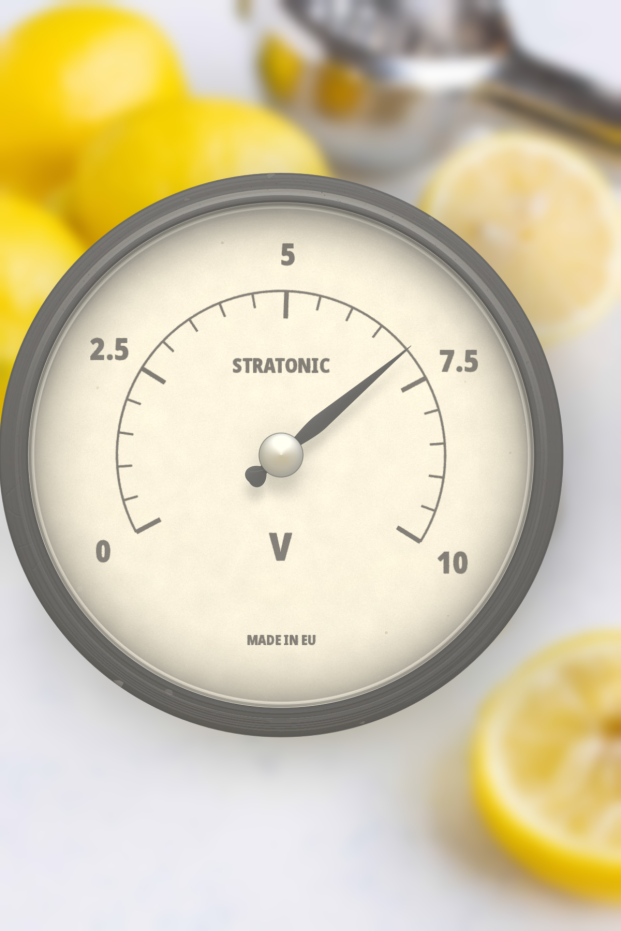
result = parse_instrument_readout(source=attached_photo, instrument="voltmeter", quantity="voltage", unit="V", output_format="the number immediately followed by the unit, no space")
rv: 7V
